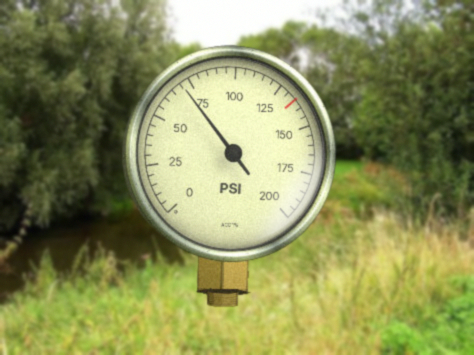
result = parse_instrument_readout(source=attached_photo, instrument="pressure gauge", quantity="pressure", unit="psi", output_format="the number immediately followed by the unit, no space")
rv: 70psi
